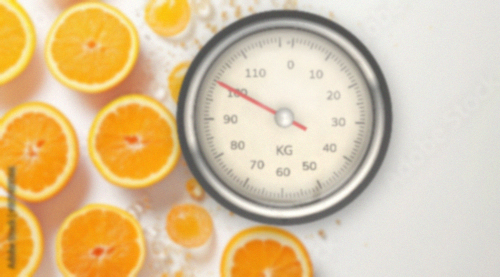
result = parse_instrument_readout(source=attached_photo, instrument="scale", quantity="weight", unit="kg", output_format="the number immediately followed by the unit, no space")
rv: 100kg
